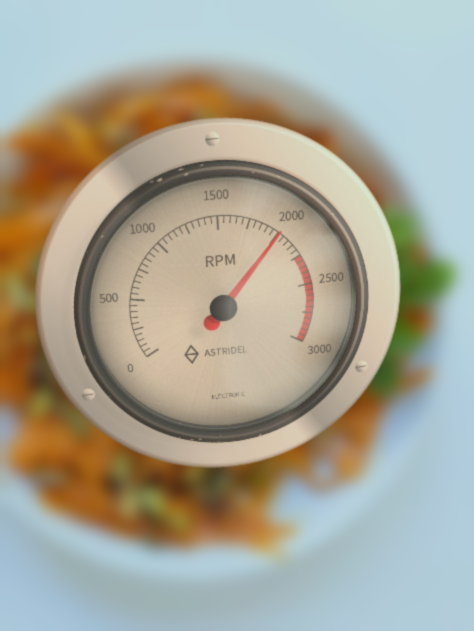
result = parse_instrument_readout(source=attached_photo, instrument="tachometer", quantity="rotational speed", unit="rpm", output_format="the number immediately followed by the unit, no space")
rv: 2000rpm
